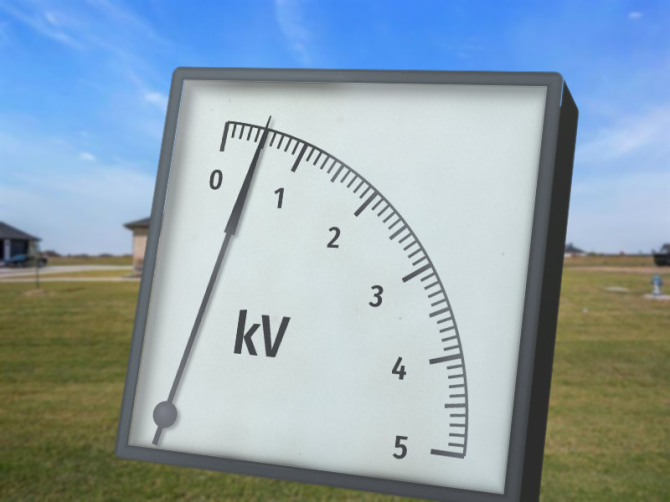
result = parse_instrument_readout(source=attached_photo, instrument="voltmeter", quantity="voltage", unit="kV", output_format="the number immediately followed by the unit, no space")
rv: 0.5kV
